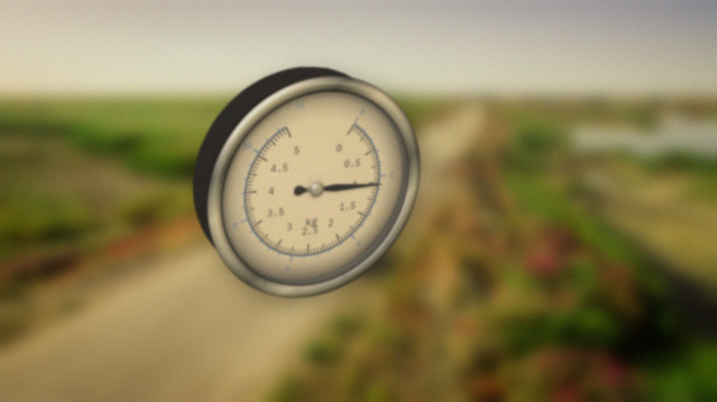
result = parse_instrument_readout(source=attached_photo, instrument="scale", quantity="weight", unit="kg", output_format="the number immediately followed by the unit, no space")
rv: 1kg
